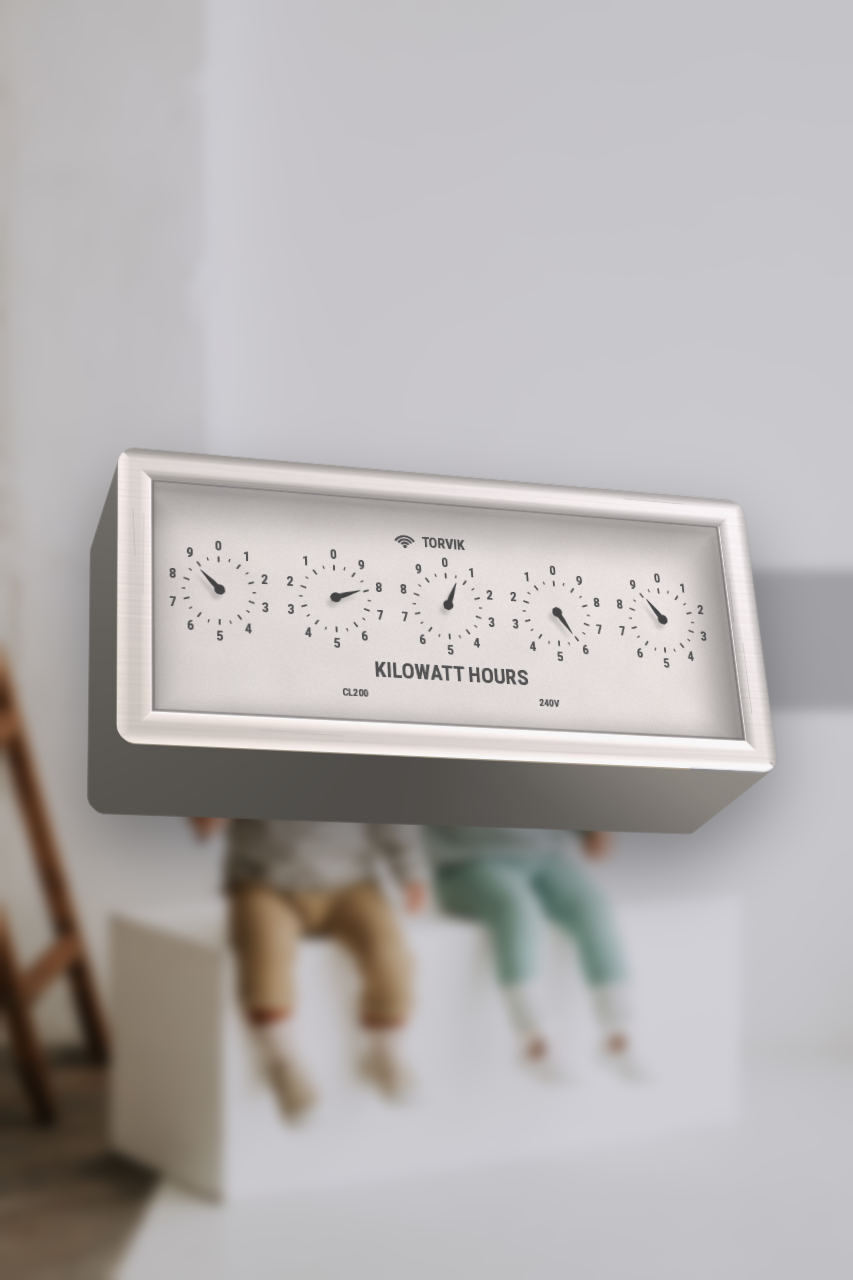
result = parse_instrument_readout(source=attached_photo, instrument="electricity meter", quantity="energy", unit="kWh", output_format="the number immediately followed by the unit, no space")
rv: 88059kWh
